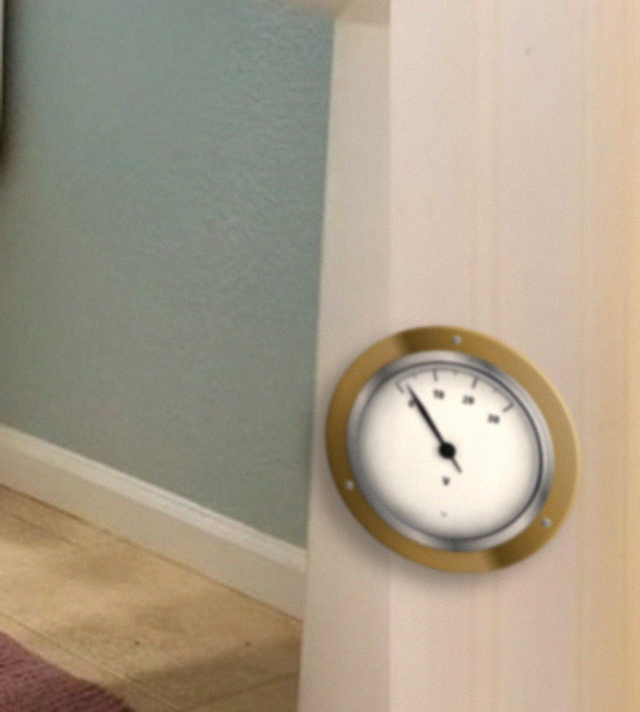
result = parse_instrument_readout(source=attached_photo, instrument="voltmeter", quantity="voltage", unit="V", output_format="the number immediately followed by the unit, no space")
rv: 2.5V
